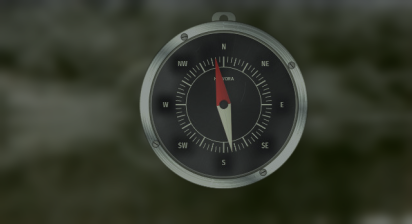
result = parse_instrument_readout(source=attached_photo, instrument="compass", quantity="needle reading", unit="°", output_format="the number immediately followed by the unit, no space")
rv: 350°
